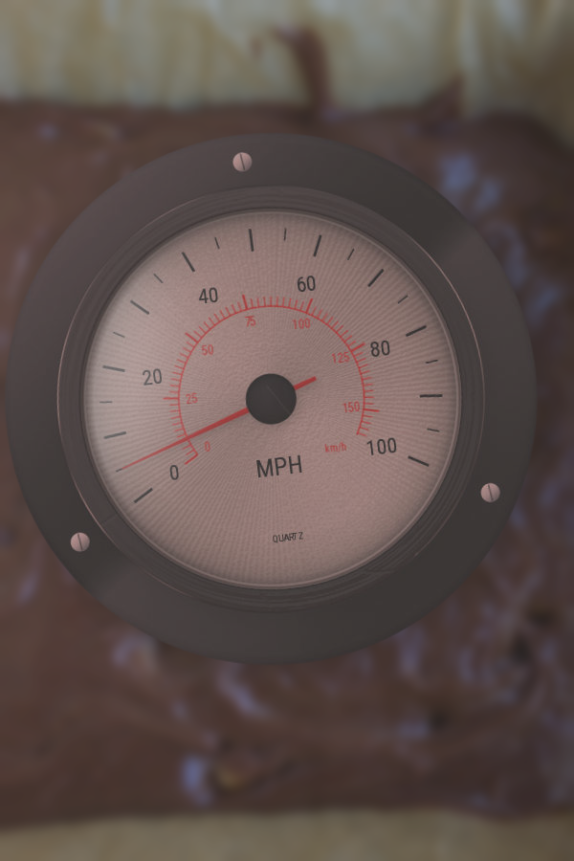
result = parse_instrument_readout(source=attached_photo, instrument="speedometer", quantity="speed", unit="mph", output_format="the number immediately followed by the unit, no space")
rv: 5mph
